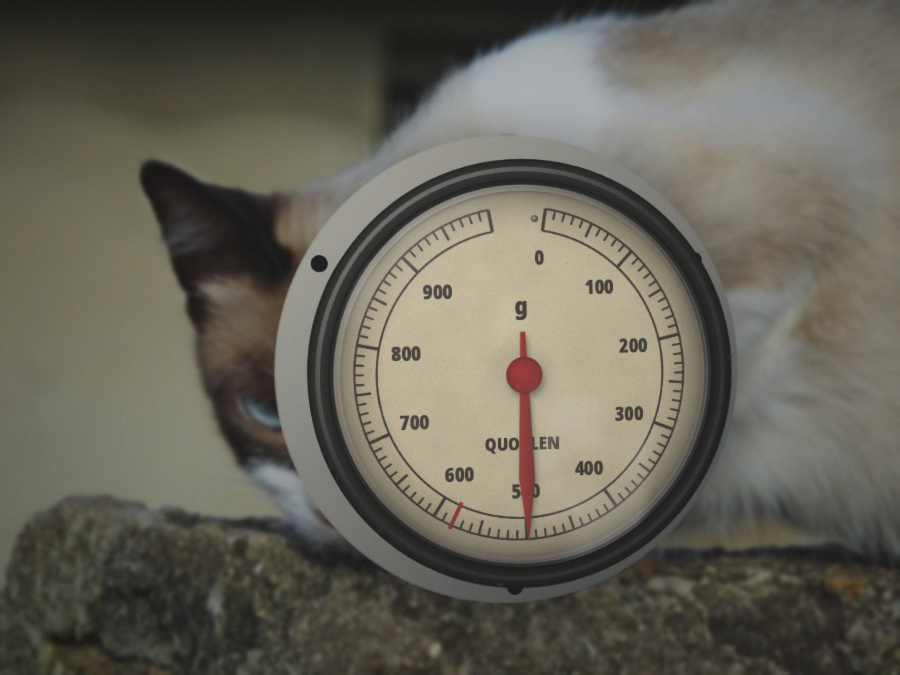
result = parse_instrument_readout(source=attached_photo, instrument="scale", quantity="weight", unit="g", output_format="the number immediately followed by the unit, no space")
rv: 500g
